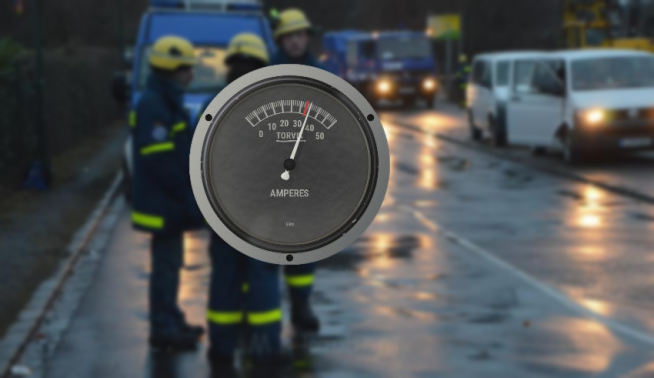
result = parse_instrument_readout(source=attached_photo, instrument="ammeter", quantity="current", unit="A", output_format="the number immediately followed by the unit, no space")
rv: 35A
